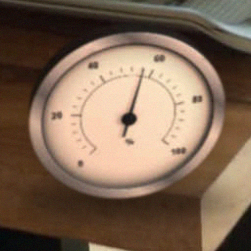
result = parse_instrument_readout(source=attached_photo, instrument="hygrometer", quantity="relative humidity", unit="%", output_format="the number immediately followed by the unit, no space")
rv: 56%
